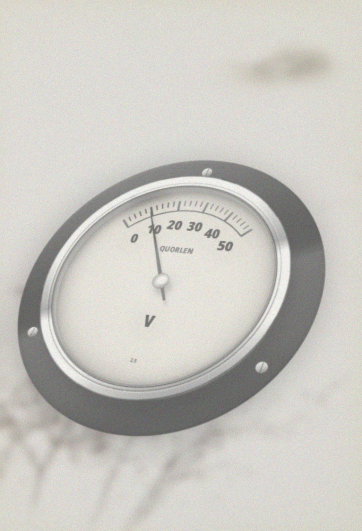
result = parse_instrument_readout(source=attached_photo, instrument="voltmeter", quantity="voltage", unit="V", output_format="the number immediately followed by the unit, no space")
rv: 10V
